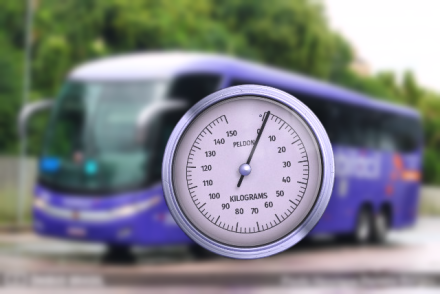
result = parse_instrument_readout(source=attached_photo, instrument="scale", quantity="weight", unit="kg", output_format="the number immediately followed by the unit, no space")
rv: 2kg
